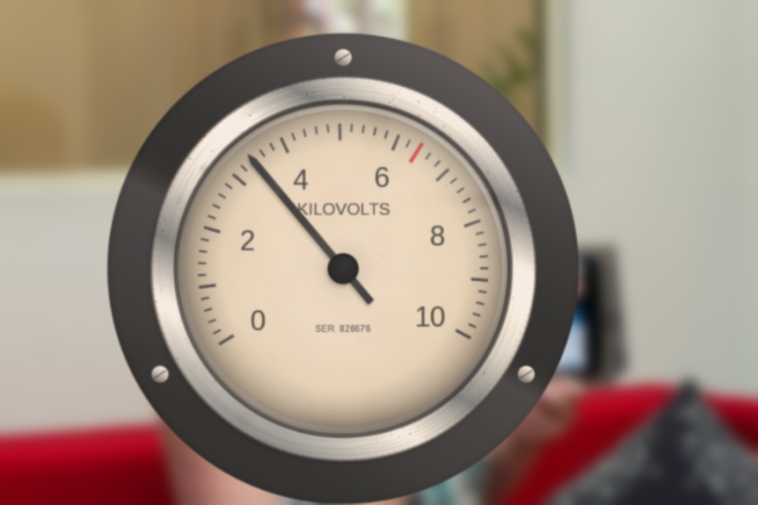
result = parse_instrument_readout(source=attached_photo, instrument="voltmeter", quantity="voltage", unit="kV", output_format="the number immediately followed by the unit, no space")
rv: 3.4kV
